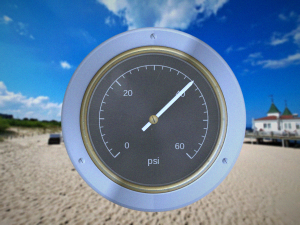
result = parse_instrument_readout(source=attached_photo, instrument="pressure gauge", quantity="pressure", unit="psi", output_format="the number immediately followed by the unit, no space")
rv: 40psi
